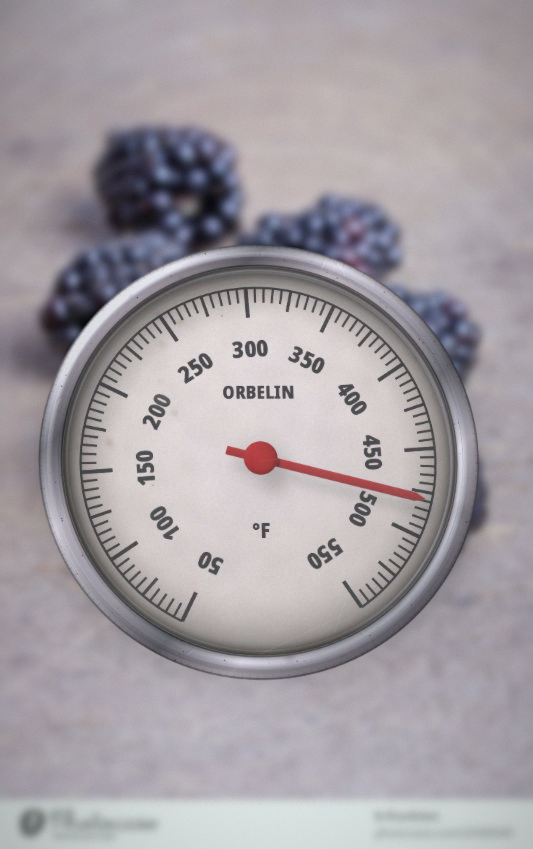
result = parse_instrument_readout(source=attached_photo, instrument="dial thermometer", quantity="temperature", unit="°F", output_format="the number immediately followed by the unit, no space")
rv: 480°F
